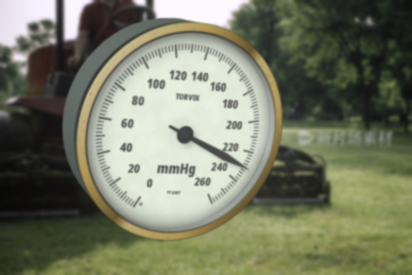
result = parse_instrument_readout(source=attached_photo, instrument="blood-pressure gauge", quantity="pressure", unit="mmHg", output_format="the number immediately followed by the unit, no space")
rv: 230mmHg
